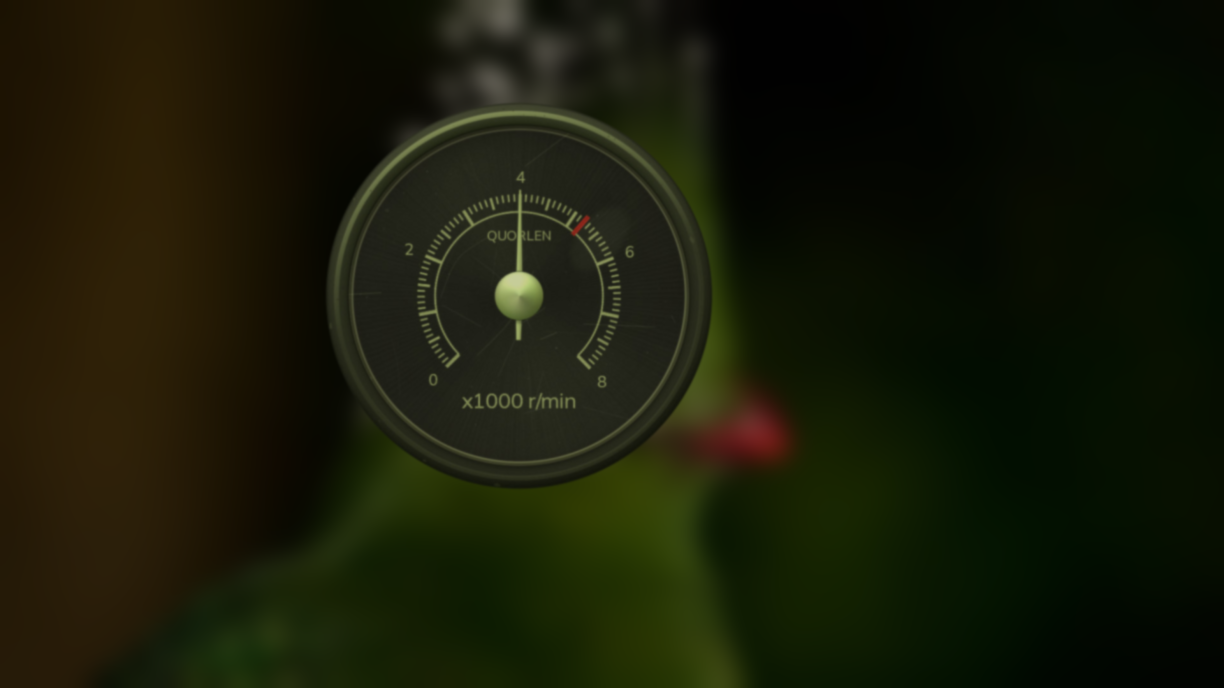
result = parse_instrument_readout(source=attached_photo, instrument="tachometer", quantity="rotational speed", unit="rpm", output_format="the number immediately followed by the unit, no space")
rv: 4000rpm
